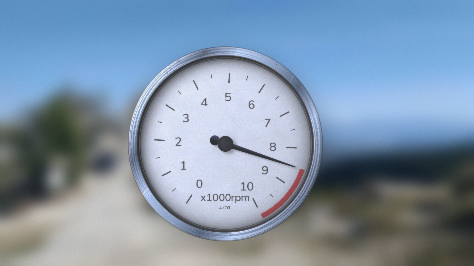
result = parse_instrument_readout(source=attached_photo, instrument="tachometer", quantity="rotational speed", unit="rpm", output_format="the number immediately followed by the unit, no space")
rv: 8500rpm
